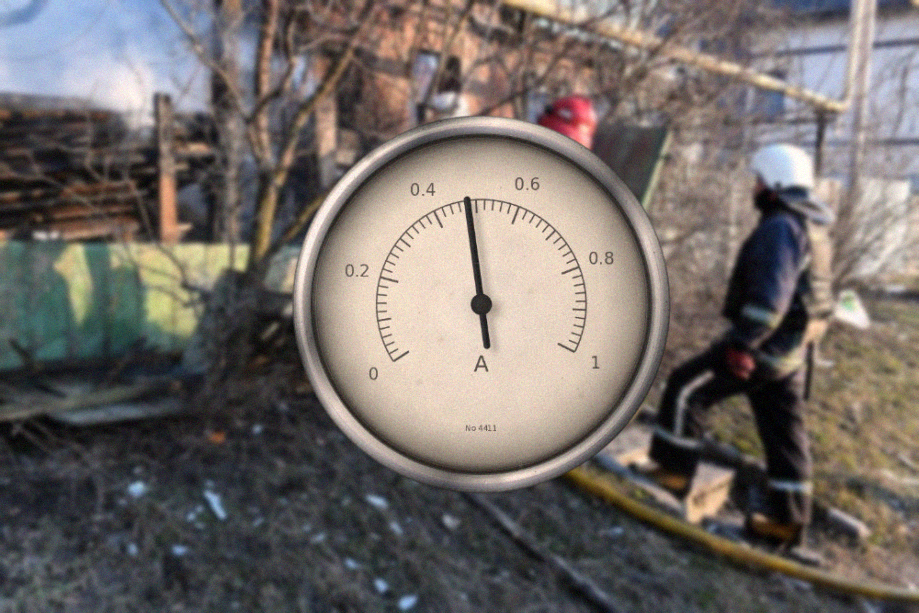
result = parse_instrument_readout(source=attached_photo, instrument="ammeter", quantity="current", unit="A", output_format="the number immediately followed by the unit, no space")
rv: 0.48A
